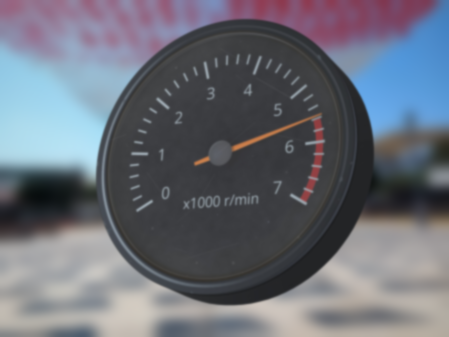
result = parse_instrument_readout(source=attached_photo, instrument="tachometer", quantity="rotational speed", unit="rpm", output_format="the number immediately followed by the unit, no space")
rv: 5600rpm
